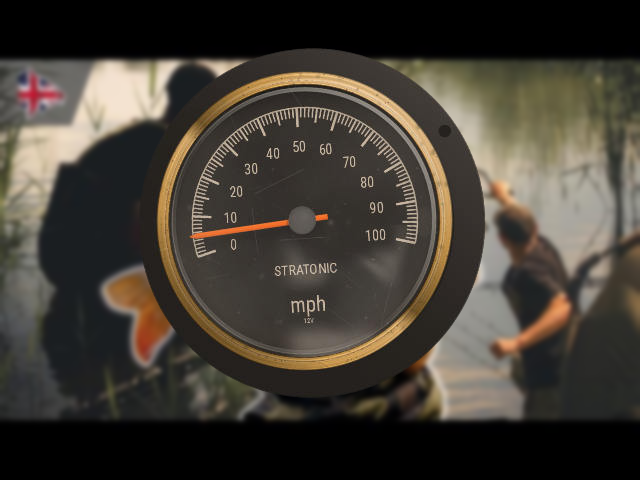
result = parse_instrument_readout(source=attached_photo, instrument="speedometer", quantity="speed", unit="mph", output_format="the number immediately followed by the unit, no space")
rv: 5mph
